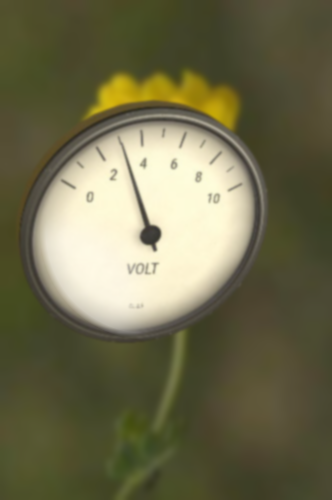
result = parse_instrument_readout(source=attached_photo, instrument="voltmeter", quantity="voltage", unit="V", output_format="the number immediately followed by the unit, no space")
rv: 3V
